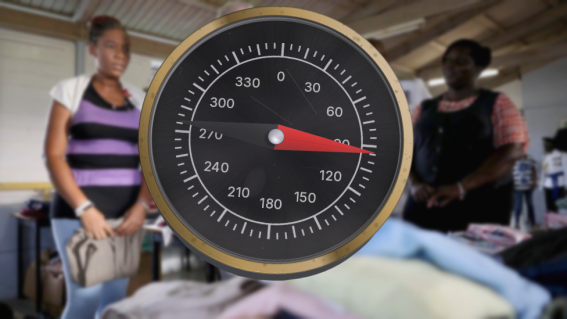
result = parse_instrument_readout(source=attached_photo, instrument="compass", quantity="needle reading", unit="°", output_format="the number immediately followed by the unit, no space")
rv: 95°
